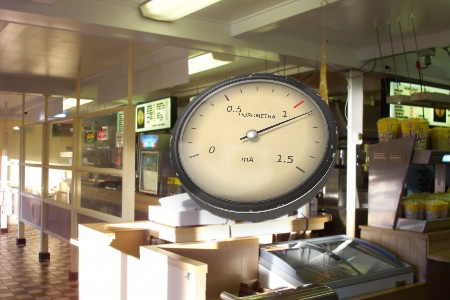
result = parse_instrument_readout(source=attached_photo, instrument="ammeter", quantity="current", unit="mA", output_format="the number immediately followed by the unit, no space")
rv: 1.1mA
